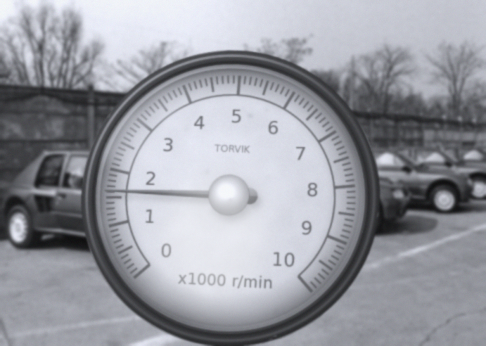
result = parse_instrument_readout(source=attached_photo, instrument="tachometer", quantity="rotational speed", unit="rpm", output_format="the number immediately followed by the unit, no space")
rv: 1600rpm
